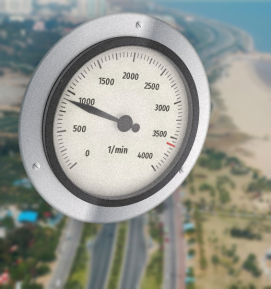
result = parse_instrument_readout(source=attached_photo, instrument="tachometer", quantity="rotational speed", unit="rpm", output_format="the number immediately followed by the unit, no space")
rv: 900rpm
